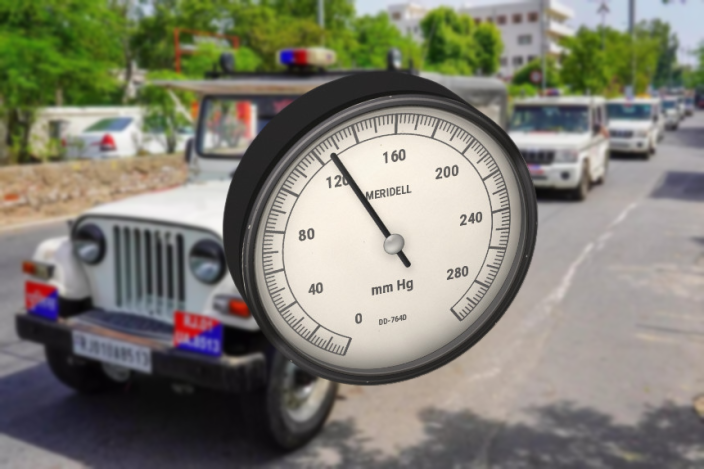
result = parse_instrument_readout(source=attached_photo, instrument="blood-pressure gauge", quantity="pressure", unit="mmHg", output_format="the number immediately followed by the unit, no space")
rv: 126mmHg
